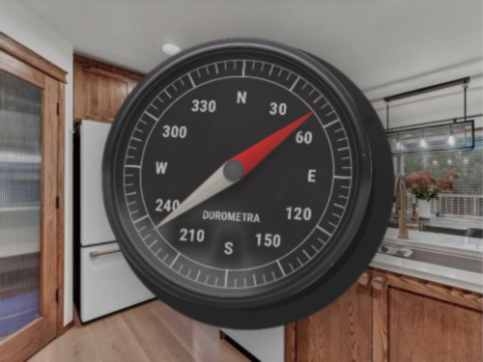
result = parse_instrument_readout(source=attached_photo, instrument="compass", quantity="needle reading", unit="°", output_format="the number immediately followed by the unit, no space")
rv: 50°
